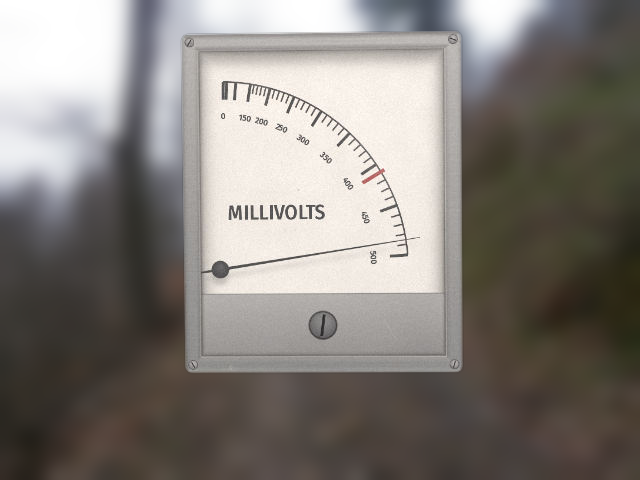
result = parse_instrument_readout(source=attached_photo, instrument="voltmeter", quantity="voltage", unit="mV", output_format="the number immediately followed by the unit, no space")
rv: 485mV
